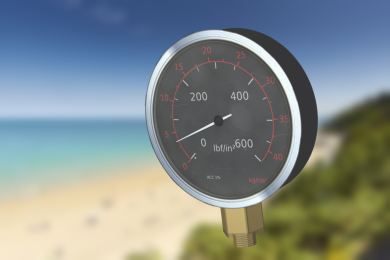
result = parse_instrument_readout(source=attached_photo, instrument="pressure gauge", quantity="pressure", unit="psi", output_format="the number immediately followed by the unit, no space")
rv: 50psi
